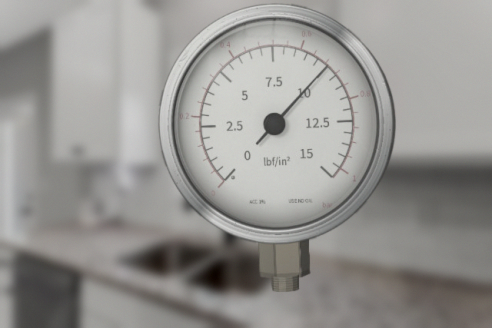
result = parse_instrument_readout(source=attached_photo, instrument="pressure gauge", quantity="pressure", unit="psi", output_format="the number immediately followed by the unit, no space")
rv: 10psi
